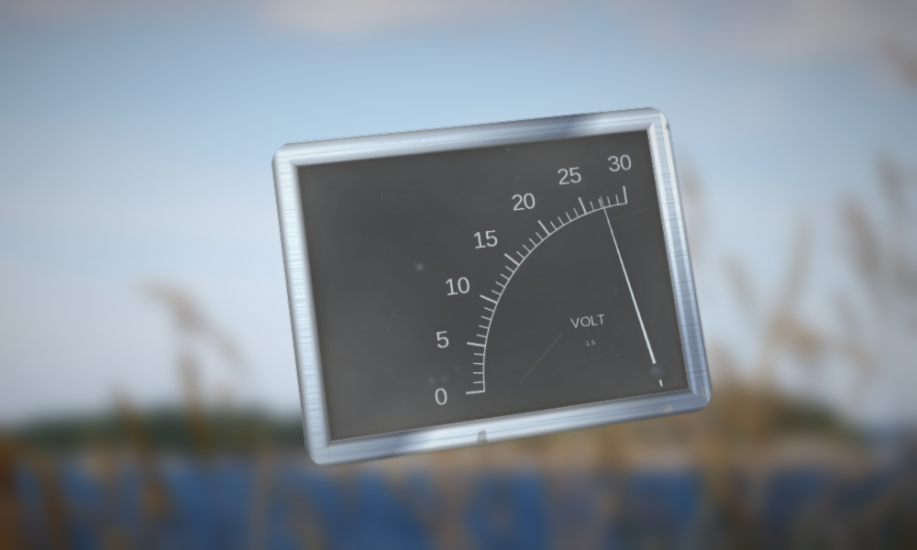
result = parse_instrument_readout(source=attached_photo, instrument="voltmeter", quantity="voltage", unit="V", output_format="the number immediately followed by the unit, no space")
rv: 27V
